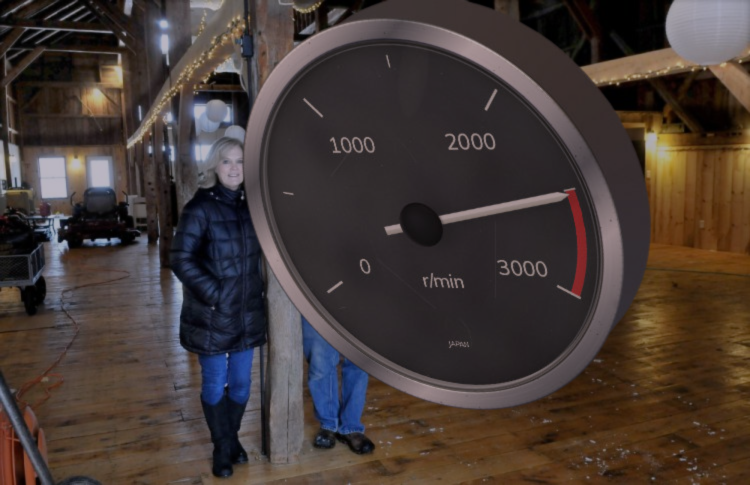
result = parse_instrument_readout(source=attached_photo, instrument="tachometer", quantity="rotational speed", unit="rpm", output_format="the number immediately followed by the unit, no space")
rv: 2500rpm
